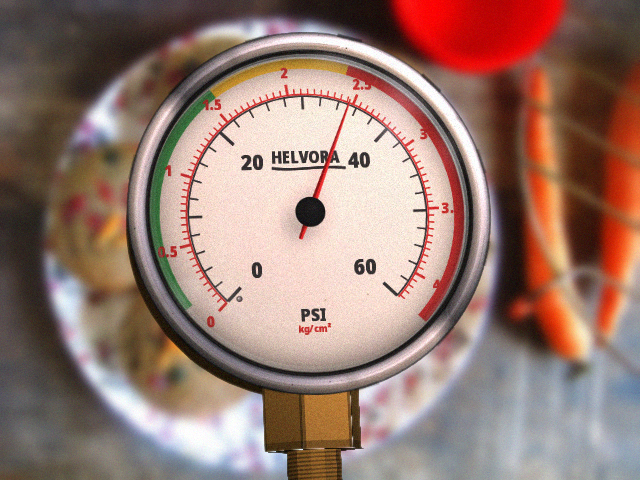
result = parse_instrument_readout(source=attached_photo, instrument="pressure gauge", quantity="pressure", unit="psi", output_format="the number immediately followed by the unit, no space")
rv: 35psi
